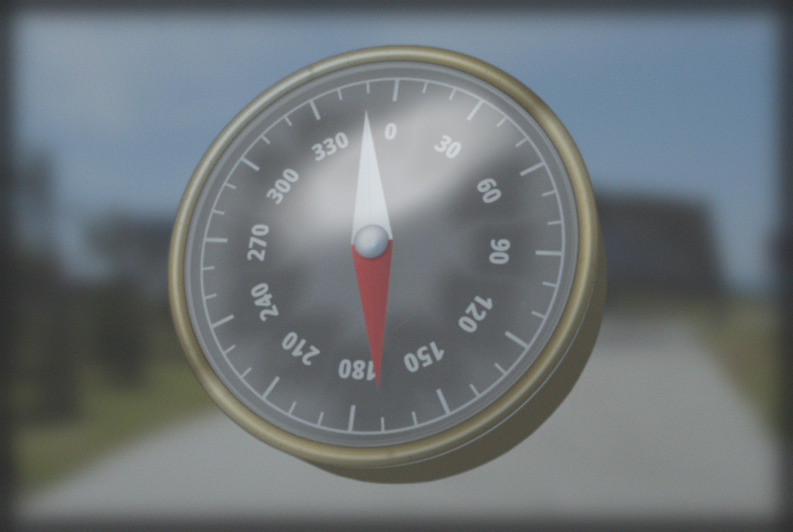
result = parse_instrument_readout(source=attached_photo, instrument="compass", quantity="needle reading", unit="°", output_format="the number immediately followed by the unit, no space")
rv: 170°
